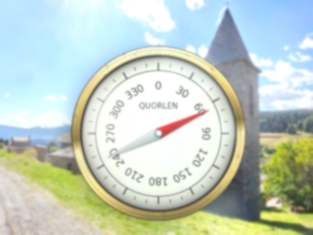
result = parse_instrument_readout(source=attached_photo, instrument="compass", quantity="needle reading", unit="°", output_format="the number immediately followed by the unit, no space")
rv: 65°
